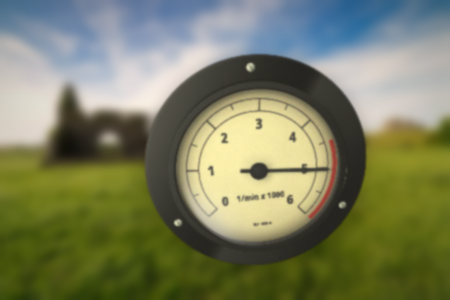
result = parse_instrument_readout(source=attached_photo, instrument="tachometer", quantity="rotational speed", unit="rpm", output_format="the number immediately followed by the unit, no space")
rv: 5000rpm
